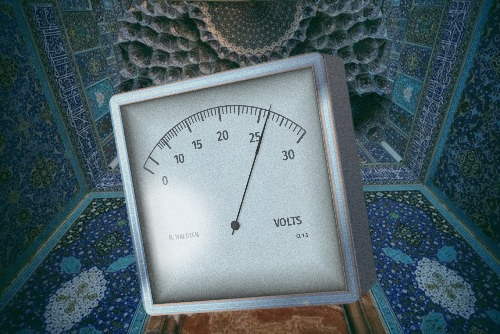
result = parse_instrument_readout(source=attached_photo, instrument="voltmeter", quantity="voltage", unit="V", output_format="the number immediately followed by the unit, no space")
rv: 26V
